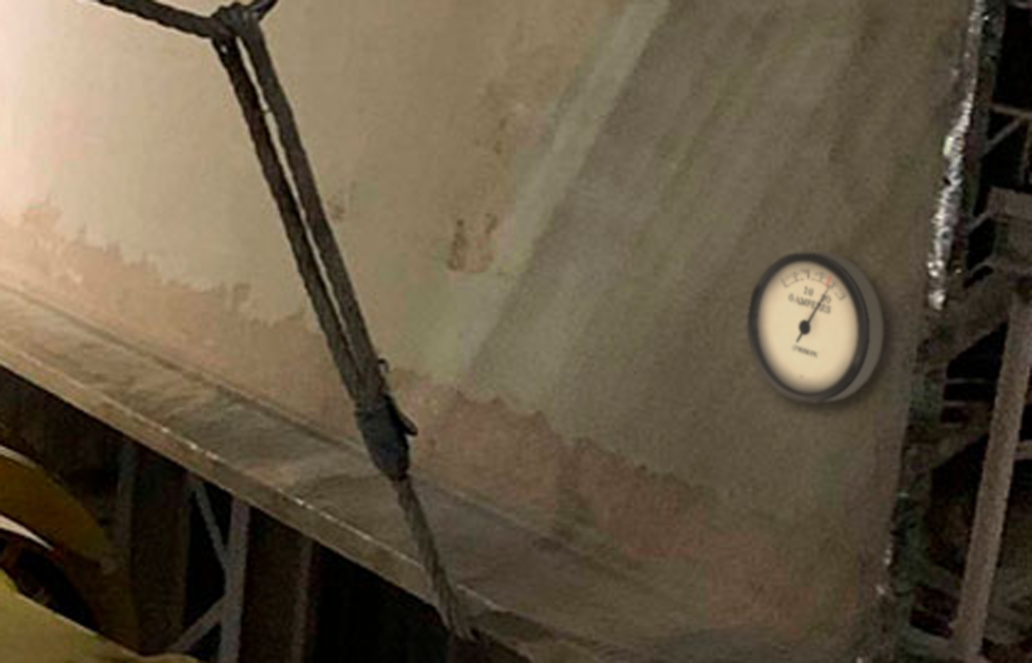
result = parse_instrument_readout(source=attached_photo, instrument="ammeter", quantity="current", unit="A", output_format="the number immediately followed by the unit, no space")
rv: 20A
